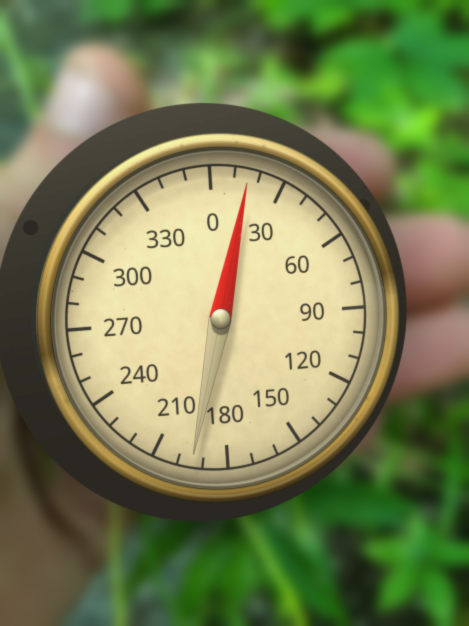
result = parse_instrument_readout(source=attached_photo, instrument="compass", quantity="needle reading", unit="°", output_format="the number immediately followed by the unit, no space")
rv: 15°
